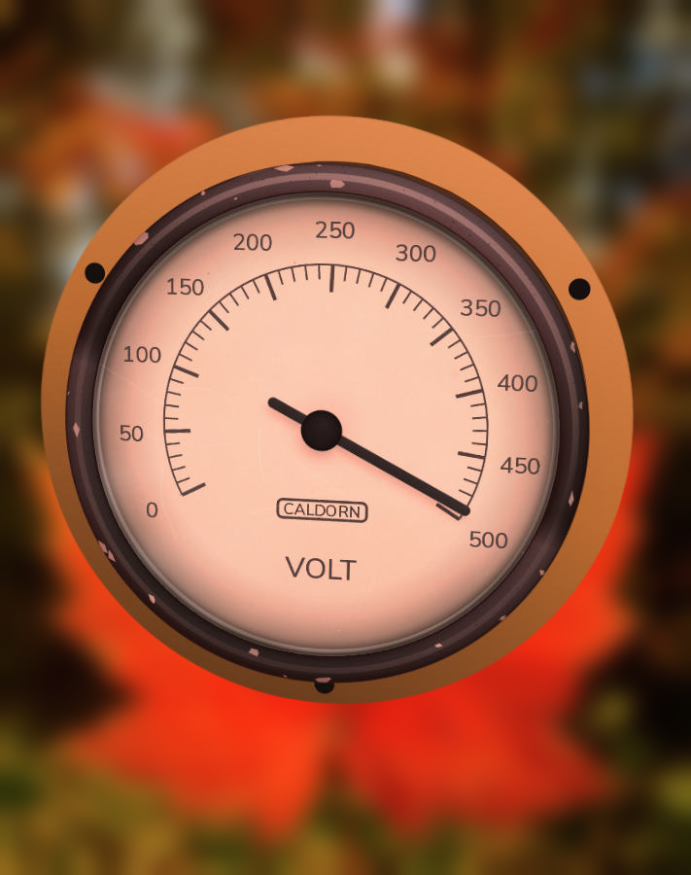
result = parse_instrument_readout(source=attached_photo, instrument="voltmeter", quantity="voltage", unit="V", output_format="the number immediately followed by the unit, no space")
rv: 490V
